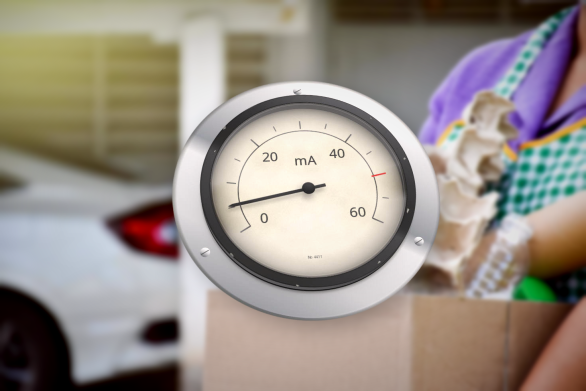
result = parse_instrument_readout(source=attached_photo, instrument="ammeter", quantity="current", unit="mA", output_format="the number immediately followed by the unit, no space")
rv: 5mA
